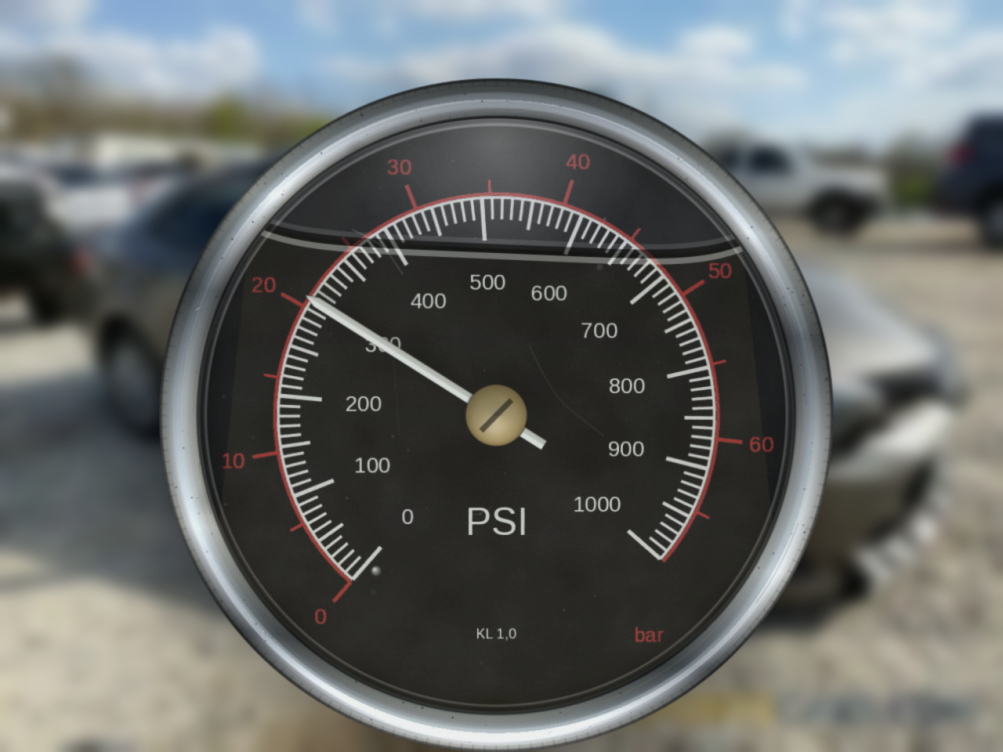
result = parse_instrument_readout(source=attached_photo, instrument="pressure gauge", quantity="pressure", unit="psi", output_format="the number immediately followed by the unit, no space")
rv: 300psi
